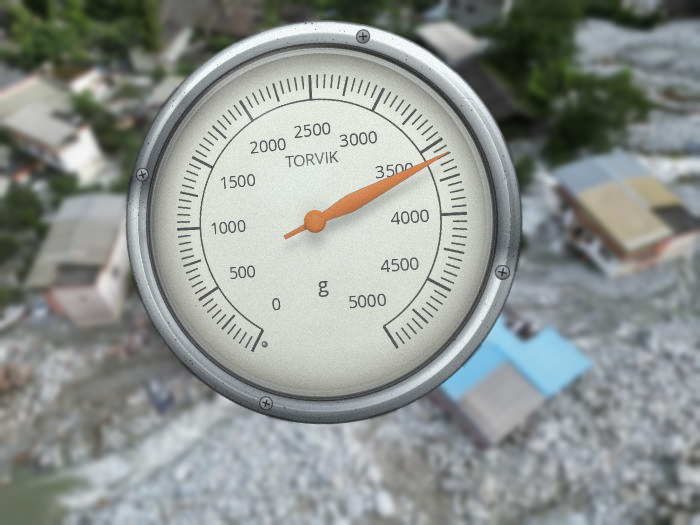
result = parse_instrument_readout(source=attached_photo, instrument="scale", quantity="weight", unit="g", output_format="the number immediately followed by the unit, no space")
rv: 3600g
